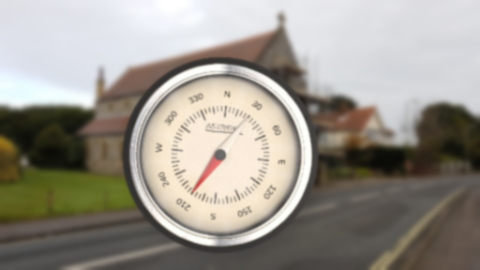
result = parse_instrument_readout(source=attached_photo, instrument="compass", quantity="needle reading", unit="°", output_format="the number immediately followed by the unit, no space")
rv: 210°
